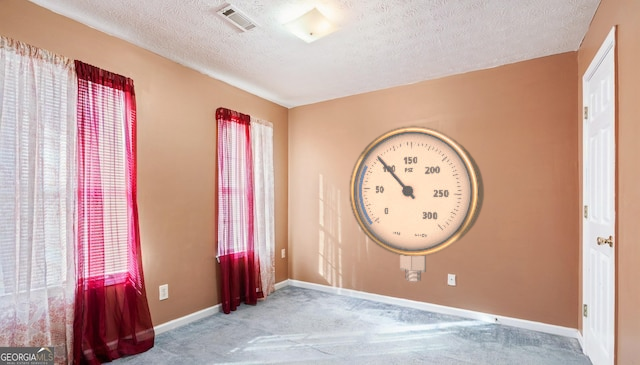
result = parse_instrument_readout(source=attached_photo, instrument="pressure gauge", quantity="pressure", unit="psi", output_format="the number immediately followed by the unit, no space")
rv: 100psi
